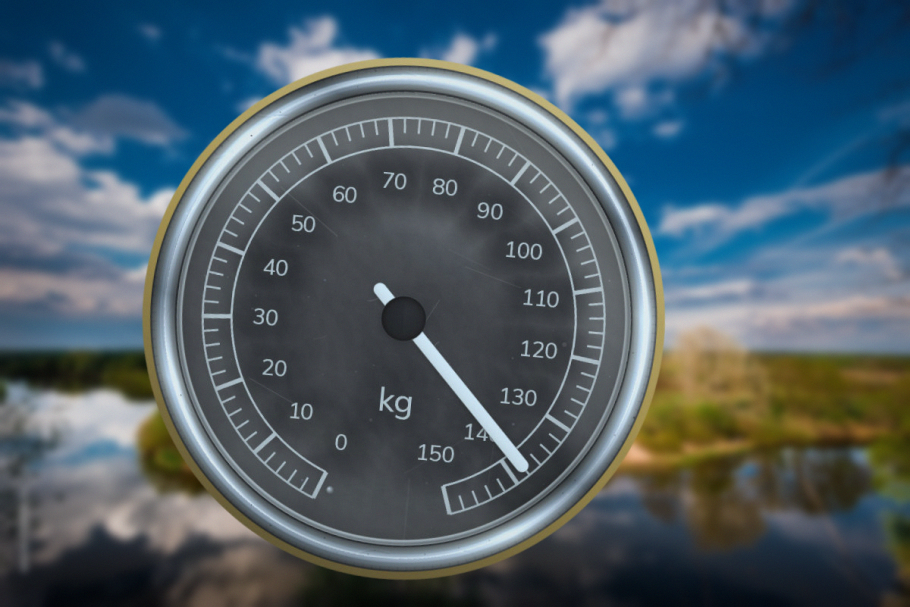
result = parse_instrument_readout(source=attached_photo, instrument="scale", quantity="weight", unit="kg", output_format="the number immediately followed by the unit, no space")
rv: 138kg
